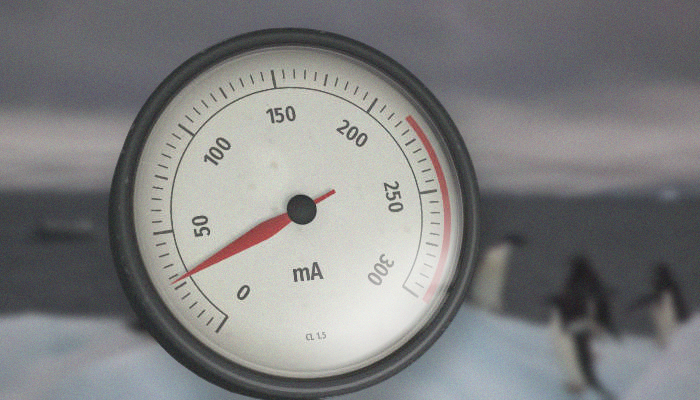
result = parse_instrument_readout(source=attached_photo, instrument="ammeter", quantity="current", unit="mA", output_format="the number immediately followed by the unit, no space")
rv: 27.5mA
